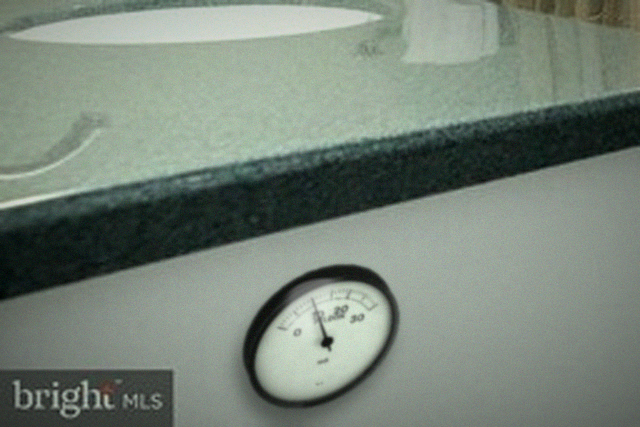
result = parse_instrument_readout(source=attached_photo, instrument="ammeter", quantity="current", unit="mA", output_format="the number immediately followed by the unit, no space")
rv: 10mA
